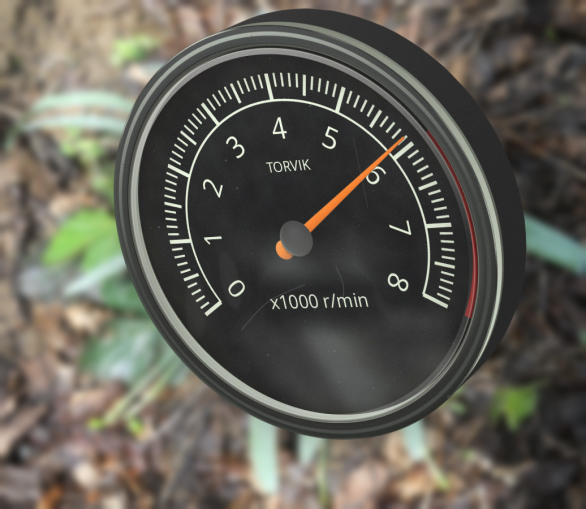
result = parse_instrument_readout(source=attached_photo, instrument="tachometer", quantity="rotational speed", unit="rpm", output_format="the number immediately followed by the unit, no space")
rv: 5900rpm
